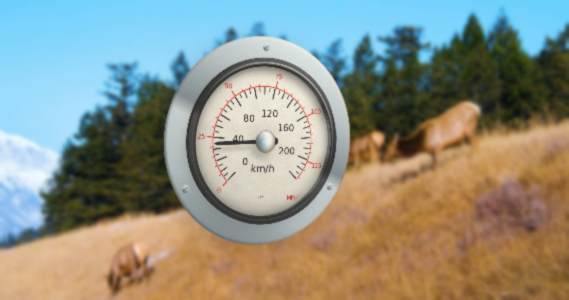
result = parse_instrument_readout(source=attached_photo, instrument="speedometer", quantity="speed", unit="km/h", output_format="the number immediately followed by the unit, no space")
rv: 35km/h
